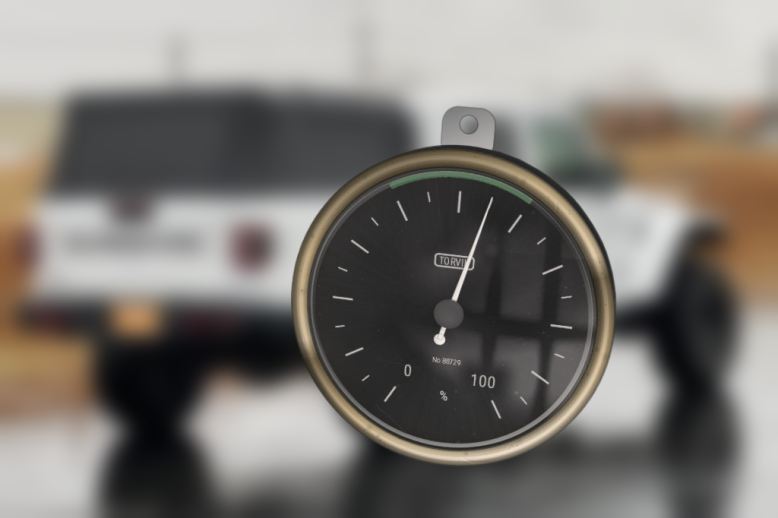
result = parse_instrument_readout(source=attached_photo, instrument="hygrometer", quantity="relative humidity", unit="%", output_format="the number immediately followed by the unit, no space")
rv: 55%
